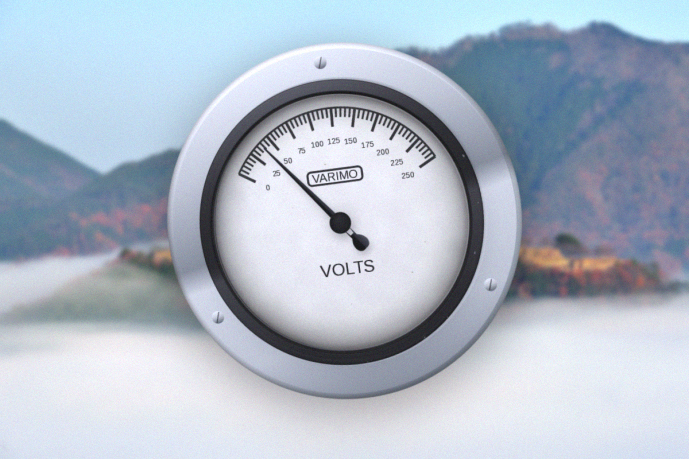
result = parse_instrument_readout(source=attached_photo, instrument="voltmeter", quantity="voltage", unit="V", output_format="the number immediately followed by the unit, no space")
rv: 40V
